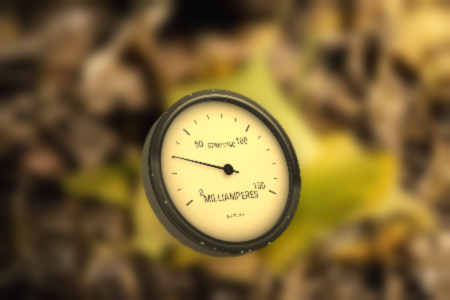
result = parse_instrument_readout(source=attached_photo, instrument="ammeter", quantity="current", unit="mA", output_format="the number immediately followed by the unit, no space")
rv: 30mA
